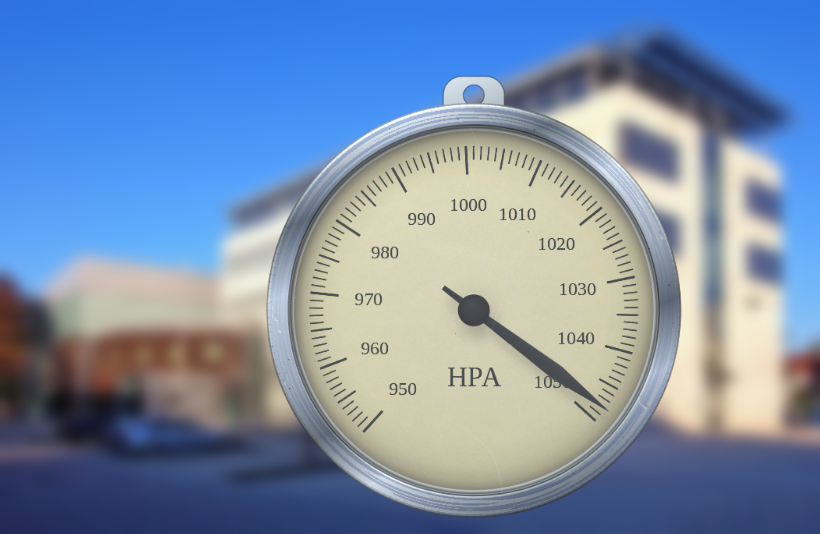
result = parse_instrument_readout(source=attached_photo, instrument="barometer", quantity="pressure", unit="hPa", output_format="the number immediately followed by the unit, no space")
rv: 1048hPa
